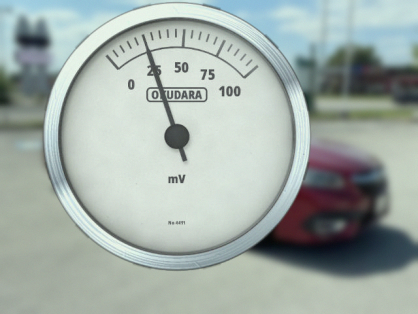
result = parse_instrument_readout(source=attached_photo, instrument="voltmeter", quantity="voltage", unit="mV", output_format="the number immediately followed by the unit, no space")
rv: 25mV
